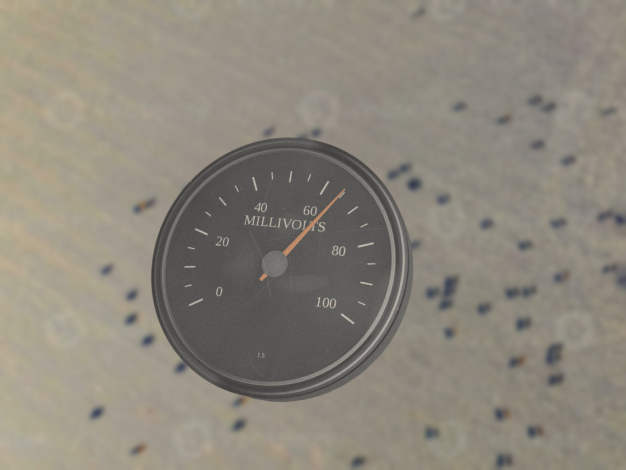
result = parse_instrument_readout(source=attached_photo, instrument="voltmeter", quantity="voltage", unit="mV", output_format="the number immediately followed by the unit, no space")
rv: 65mV
